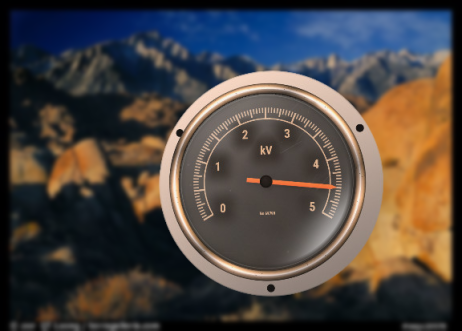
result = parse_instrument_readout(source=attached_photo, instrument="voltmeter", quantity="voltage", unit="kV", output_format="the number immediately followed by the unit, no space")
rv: 4.5kV
